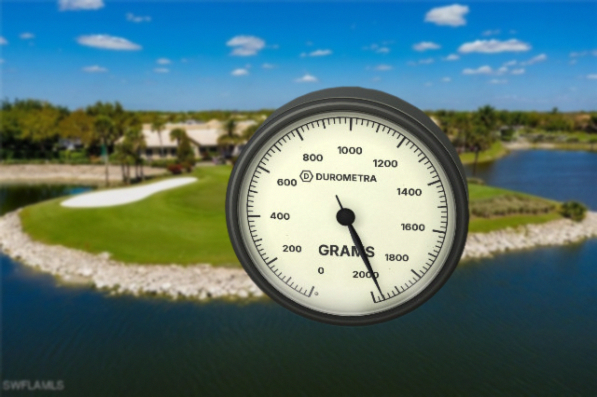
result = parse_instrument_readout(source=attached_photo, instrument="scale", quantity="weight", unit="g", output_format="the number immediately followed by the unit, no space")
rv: 1960g
